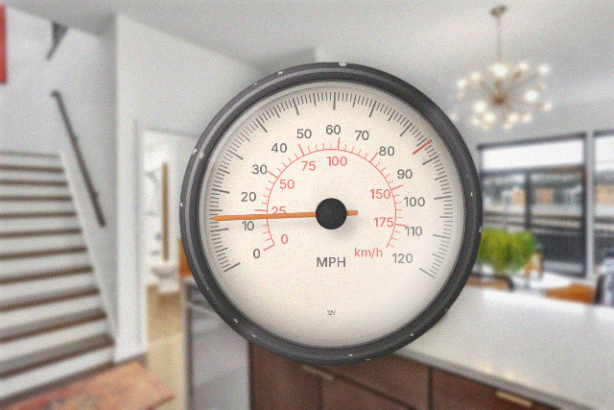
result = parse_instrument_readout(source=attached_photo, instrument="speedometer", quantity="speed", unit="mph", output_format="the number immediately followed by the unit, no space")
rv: 13mph
